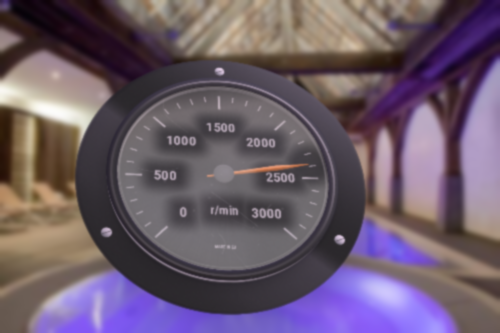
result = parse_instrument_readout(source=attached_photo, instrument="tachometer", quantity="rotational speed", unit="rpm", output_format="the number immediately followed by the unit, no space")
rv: 2400rpm
